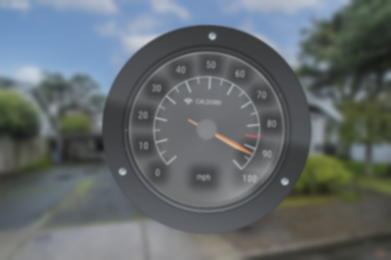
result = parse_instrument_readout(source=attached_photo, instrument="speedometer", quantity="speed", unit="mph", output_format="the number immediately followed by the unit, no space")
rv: 92.5mph
